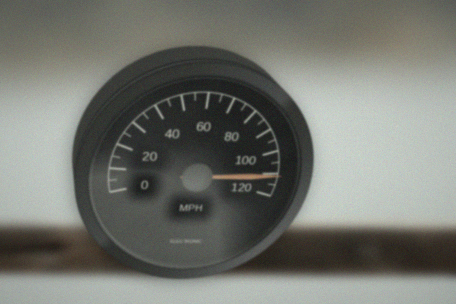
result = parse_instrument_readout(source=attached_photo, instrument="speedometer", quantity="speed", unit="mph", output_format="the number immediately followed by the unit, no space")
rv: 110mph
